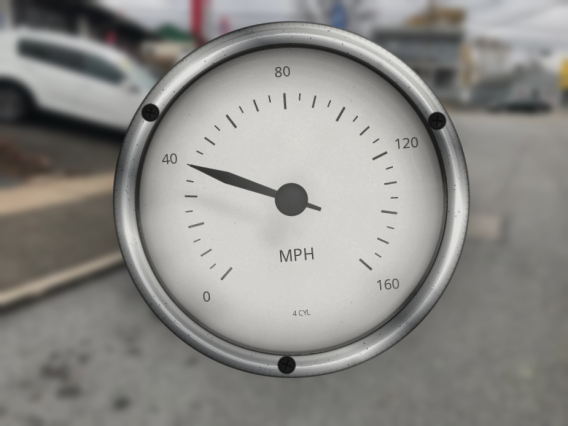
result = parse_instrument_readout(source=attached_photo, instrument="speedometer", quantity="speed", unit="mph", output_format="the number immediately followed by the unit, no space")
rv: 40mph
